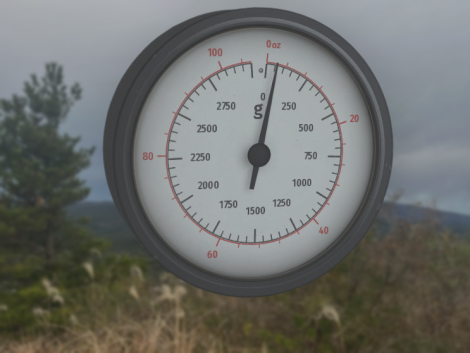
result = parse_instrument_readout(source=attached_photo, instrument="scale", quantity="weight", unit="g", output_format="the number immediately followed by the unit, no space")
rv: 50g
